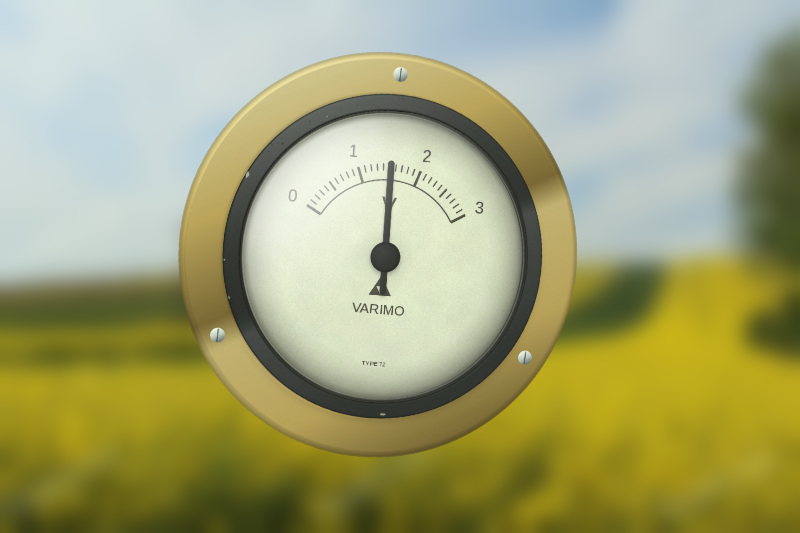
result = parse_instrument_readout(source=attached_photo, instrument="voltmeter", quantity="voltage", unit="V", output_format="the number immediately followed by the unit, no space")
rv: 1.5V
